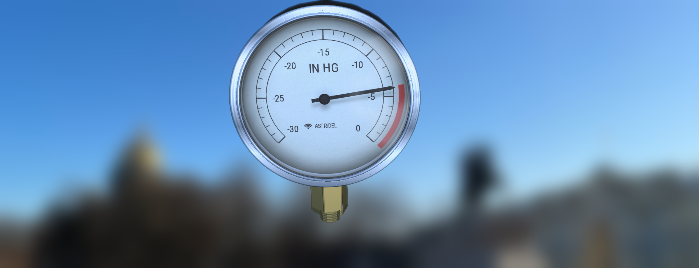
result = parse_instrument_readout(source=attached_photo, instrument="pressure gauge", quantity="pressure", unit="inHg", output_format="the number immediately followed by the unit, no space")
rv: -6inHg
